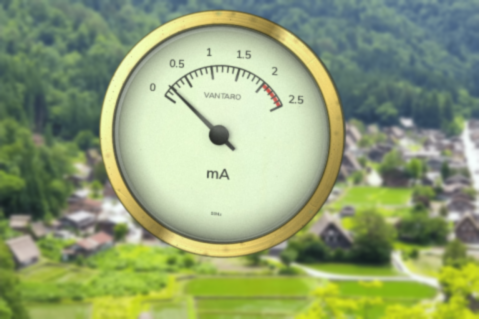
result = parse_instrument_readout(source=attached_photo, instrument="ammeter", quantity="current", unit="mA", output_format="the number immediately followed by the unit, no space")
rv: 0.2mA
